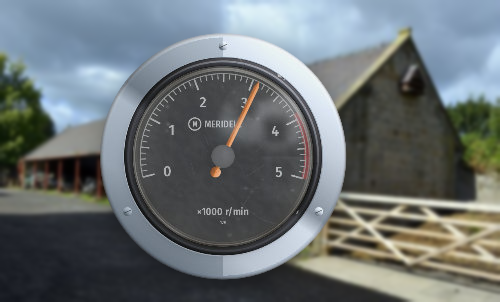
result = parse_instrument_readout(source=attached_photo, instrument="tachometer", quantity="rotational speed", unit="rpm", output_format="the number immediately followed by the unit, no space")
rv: 3100rpm
